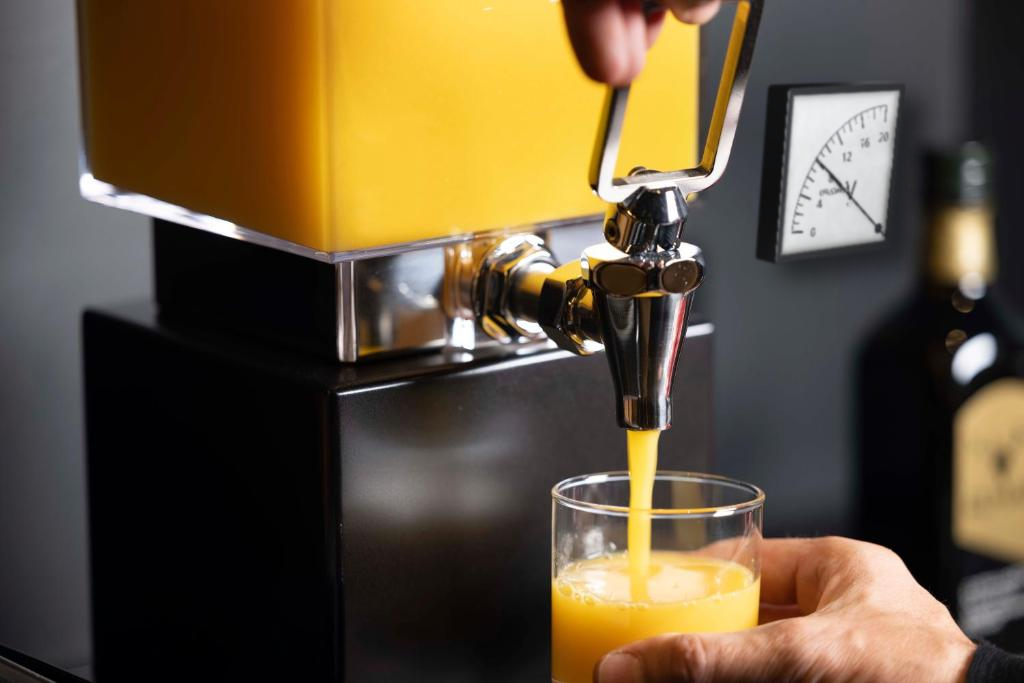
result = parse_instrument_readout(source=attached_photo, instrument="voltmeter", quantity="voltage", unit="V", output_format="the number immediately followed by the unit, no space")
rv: 8V
